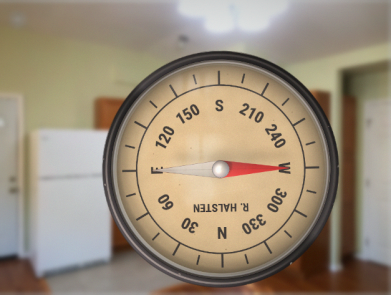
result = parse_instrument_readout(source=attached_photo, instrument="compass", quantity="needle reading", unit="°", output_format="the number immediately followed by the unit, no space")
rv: 270°
